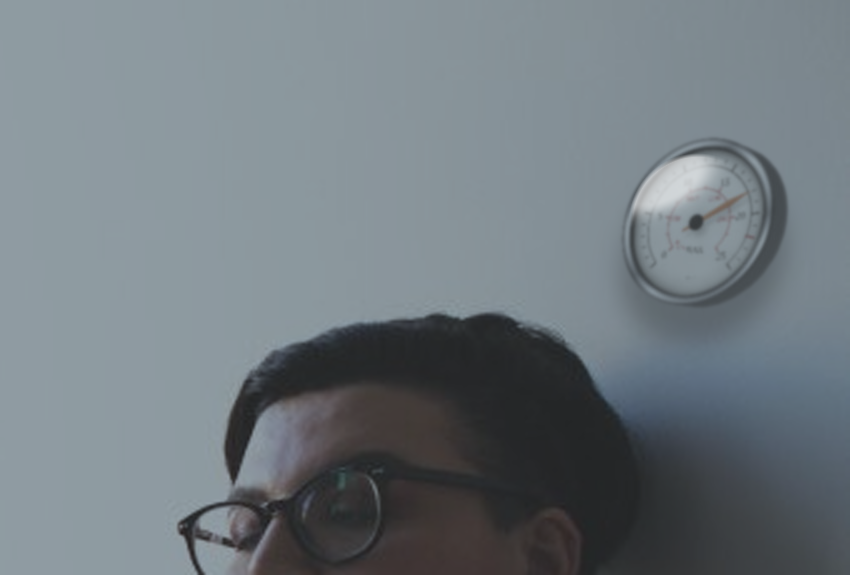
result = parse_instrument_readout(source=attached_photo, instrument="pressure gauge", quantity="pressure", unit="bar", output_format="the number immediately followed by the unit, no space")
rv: 18bar
